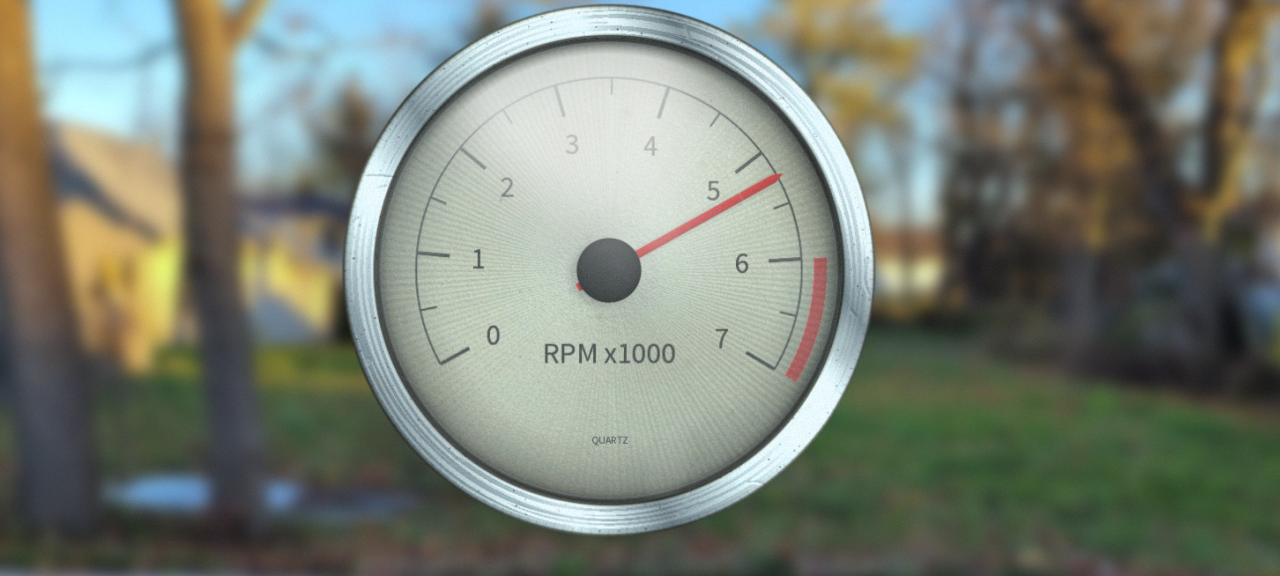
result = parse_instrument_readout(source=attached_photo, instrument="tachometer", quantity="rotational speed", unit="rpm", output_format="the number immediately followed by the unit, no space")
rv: 5250rpm
